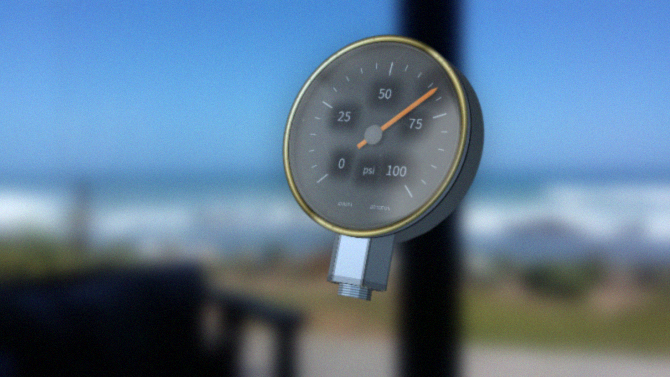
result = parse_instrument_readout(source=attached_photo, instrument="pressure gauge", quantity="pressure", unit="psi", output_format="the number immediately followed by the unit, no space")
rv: 67.5psi
